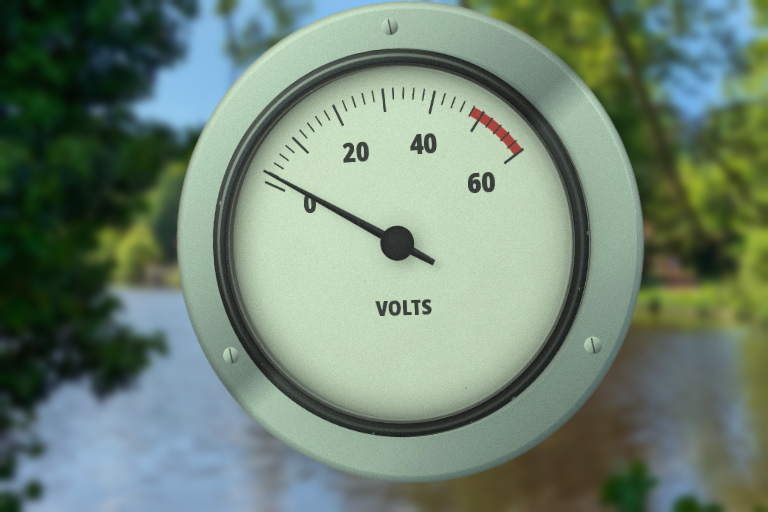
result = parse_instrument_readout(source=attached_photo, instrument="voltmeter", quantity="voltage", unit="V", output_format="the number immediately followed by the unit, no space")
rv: 2V
